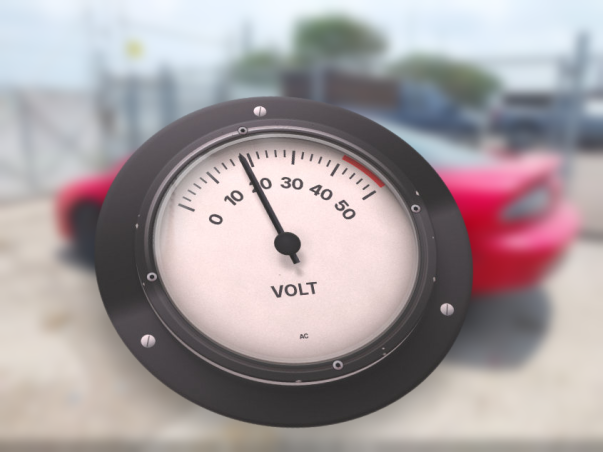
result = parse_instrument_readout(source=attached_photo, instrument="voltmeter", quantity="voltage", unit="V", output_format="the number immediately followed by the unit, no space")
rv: 18V
